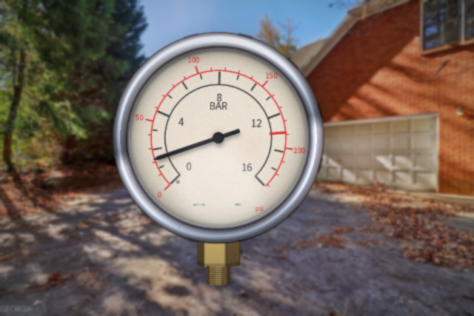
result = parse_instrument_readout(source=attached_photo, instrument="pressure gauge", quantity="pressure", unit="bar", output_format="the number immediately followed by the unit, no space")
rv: 1.5bar
